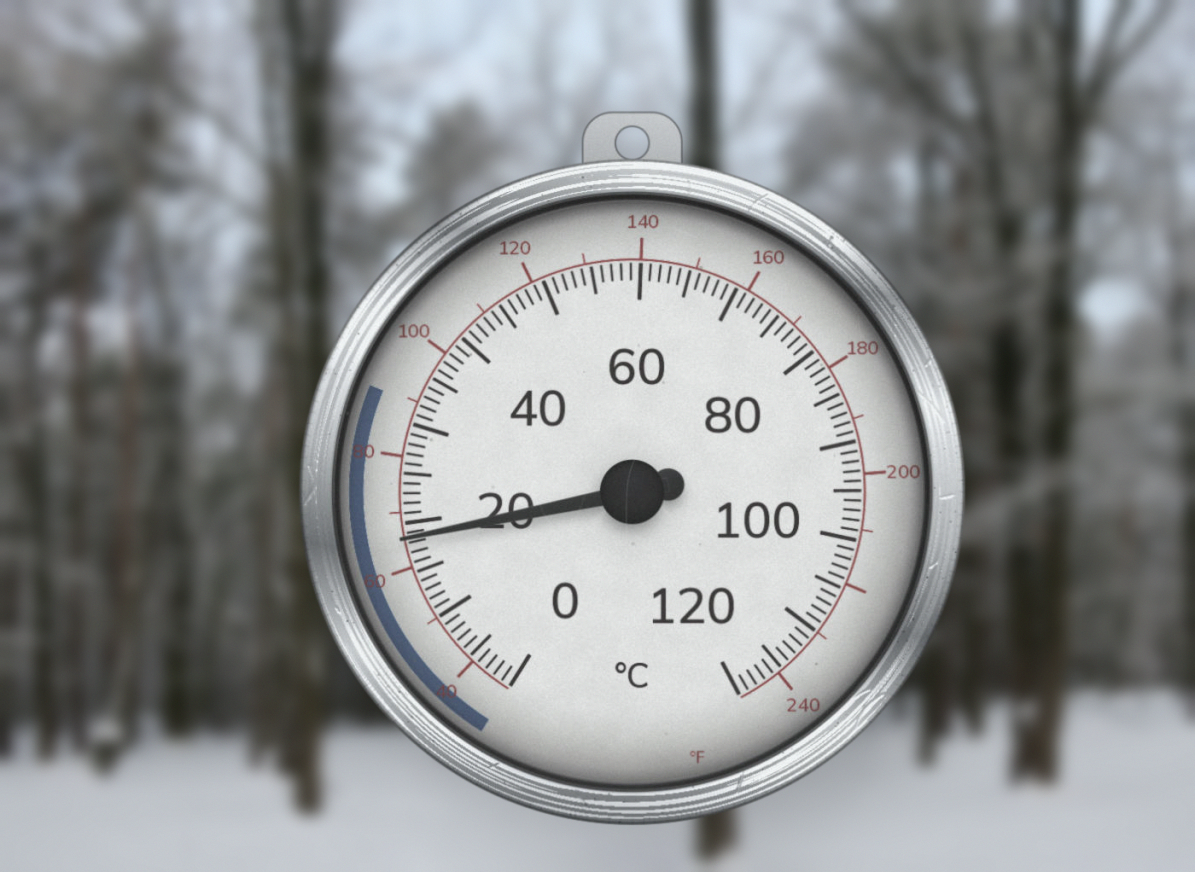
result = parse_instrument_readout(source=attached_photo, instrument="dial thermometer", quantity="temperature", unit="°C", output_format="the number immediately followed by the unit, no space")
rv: 18.5°C
